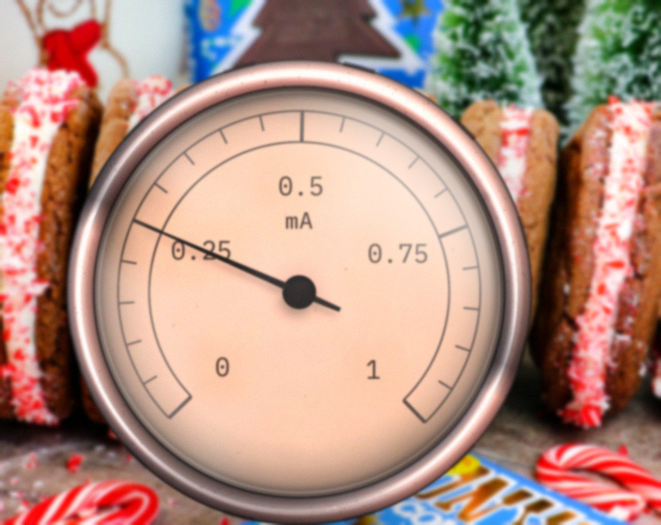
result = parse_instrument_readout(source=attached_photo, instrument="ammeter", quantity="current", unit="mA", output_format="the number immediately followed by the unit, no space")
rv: 0.25mA
